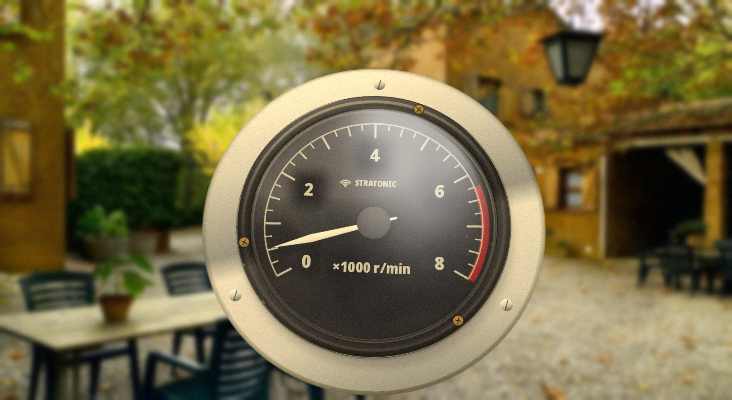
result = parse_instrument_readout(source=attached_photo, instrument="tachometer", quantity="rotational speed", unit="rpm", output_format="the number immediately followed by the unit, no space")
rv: 500rpm
